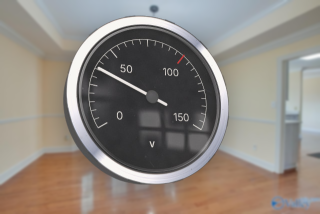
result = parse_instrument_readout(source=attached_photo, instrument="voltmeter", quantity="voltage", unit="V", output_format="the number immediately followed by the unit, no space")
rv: 35V
